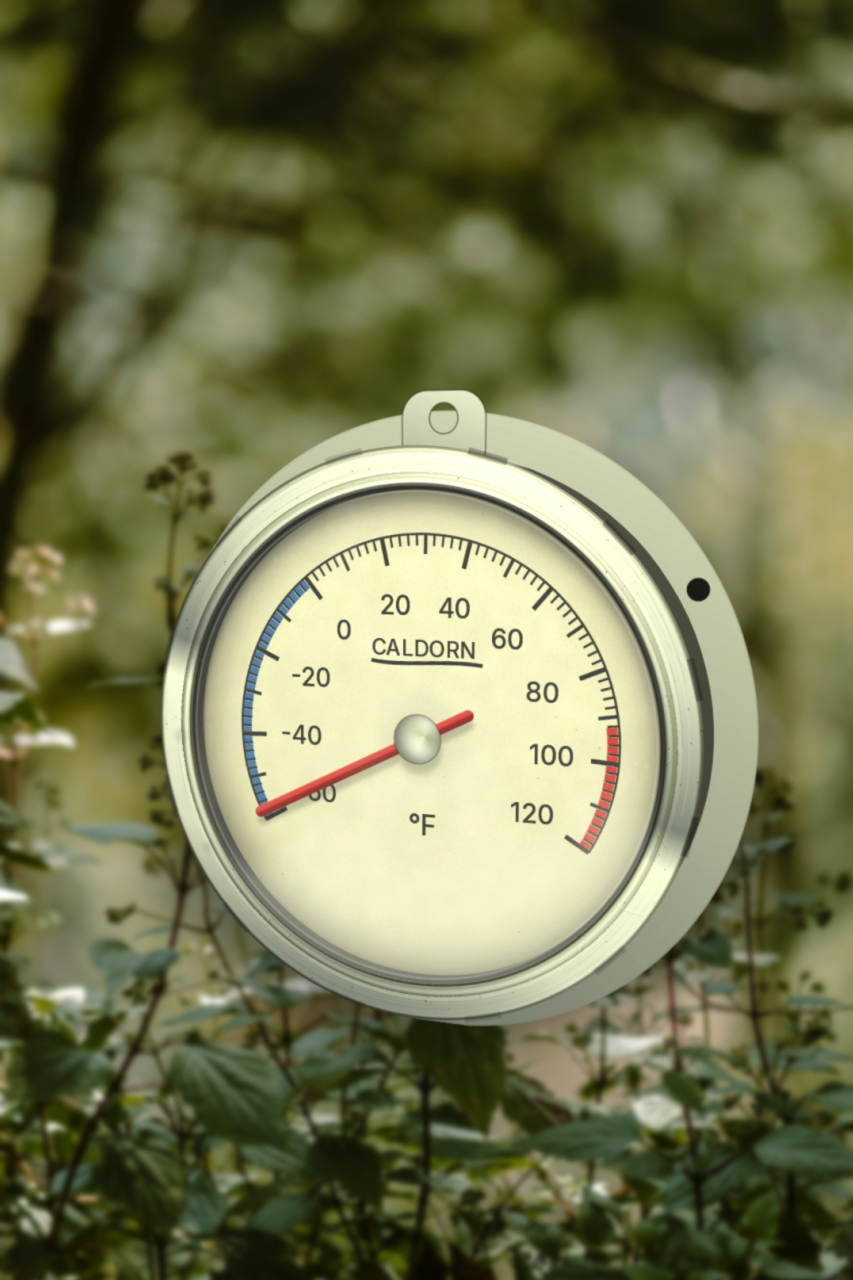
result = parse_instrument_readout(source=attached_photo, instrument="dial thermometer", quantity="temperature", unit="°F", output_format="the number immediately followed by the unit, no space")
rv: -58°F
